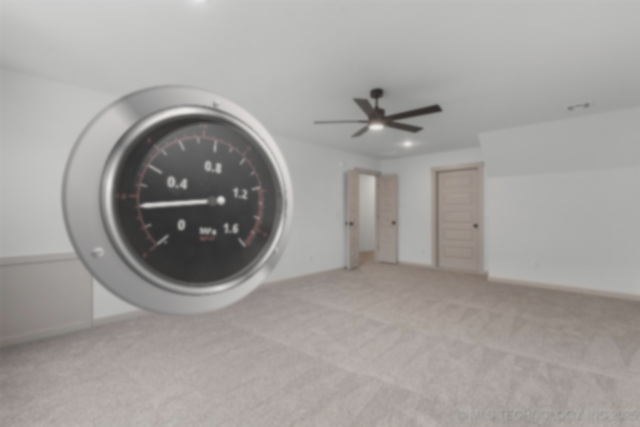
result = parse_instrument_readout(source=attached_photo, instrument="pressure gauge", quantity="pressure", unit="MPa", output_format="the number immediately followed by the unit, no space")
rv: 0.2MPa
